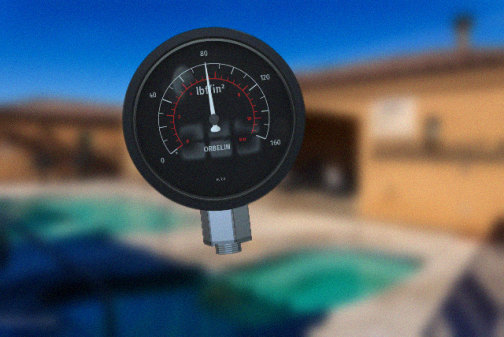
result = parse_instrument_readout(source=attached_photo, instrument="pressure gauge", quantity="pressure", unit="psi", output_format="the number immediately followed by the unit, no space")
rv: 80psi
